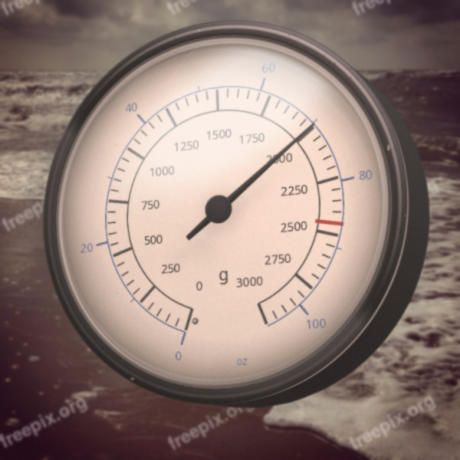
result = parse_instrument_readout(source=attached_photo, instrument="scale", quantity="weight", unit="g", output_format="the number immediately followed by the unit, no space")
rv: 2000g
